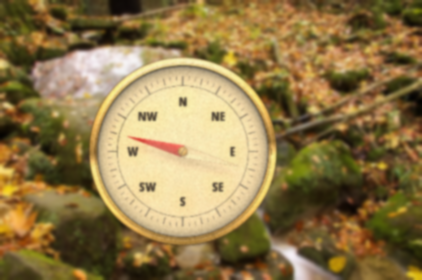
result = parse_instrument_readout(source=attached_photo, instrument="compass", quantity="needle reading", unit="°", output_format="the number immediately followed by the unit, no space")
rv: 285°
